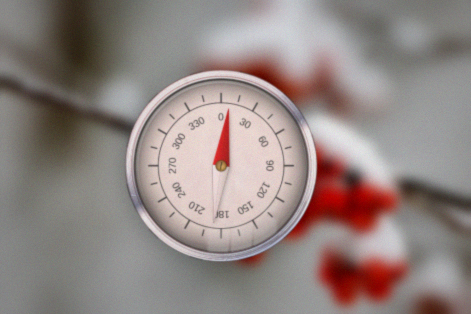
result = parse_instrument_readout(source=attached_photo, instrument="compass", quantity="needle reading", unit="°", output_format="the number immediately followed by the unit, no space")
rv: 7.5°
